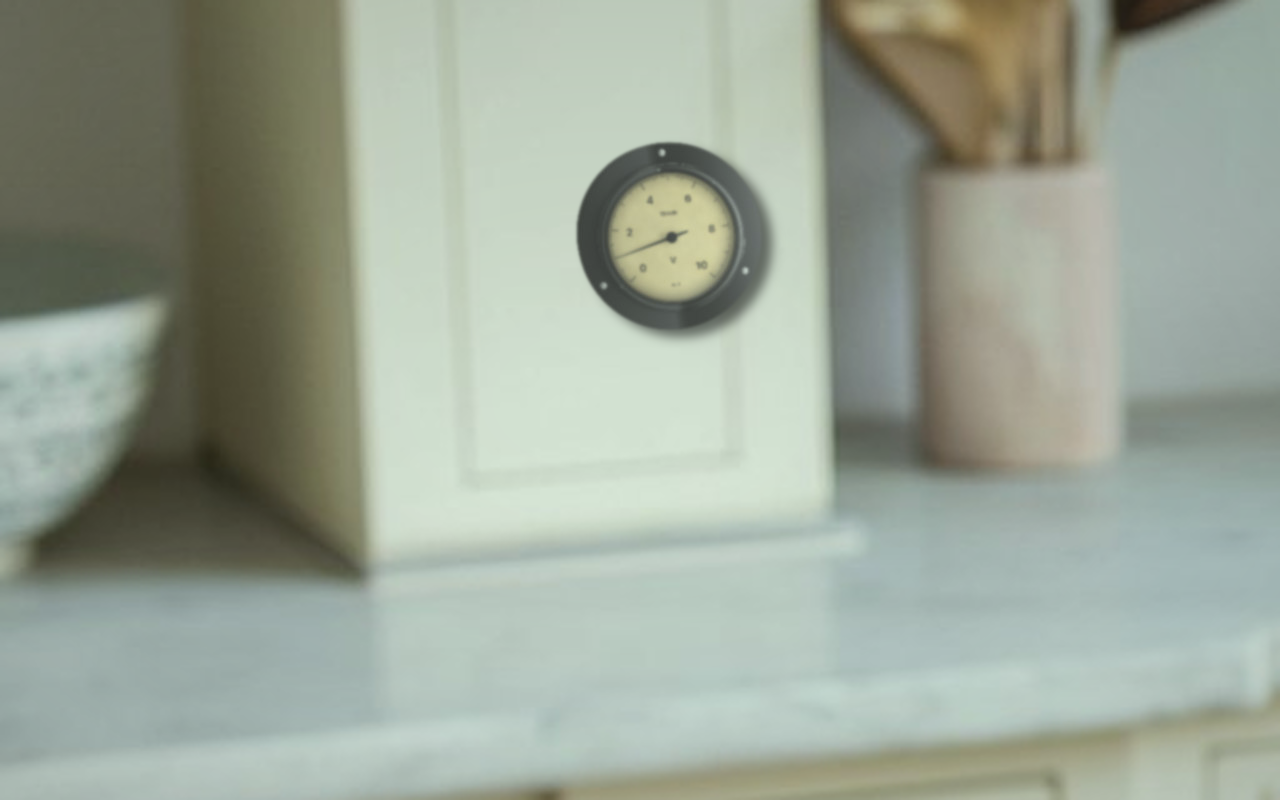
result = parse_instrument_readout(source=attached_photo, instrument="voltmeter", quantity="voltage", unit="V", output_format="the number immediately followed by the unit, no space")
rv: 1V
